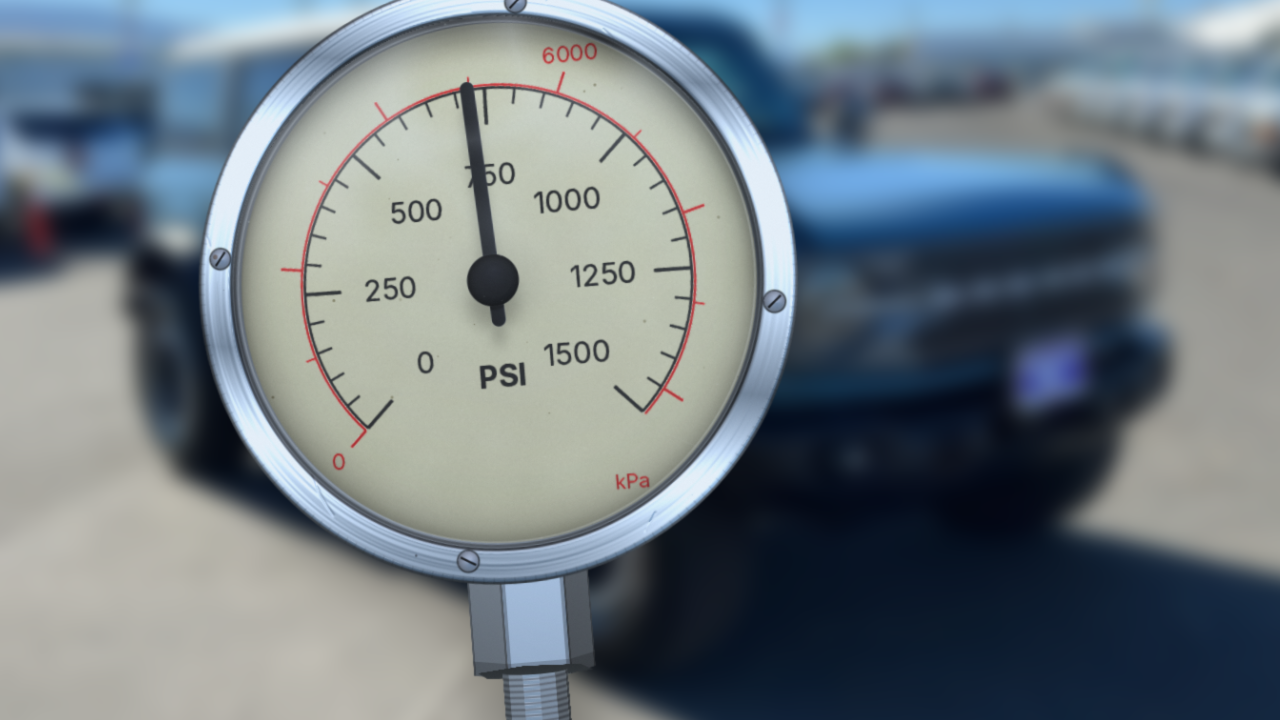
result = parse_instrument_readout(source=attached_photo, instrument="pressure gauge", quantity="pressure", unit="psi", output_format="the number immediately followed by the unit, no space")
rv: 725psi
